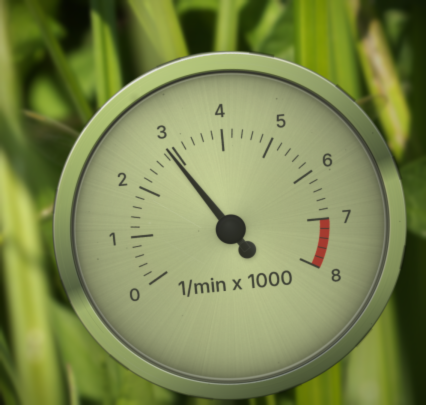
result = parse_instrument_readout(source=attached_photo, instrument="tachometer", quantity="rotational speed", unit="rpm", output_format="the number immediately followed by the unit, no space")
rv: 2900rpm
